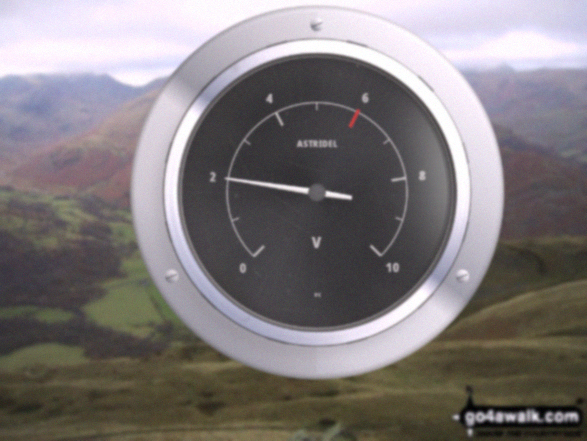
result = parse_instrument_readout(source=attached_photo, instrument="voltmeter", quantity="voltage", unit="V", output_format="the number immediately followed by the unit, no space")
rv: 2V
